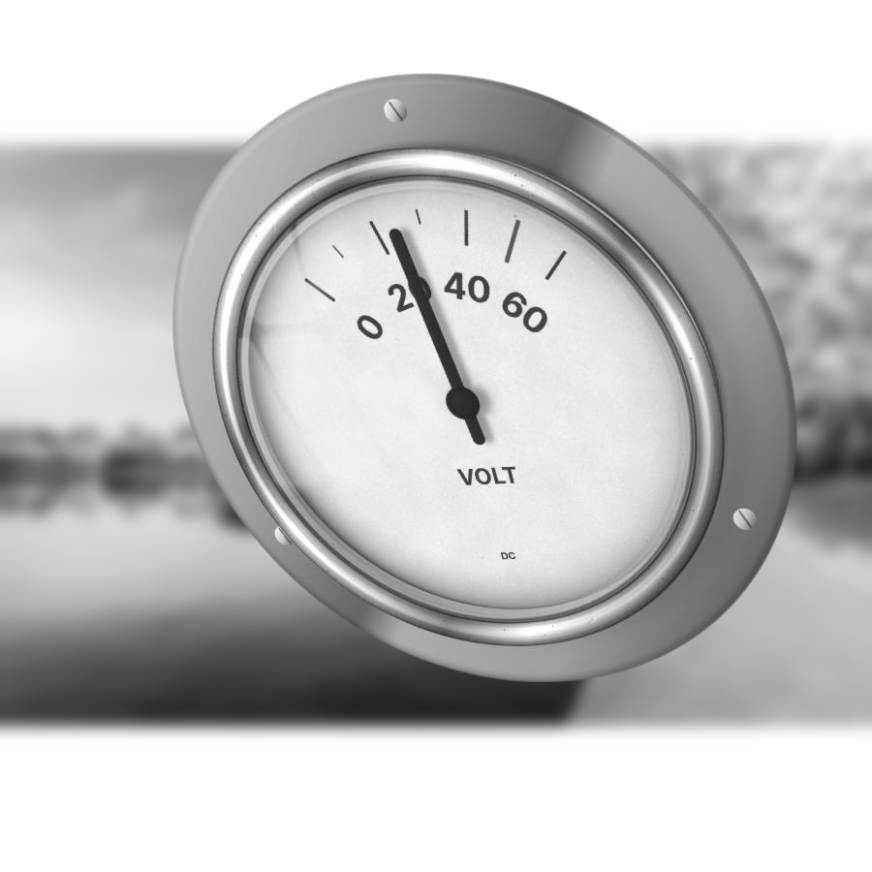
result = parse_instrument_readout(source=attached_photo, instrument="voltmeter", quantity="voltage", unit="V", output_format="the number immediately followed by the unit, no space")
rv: 25V
